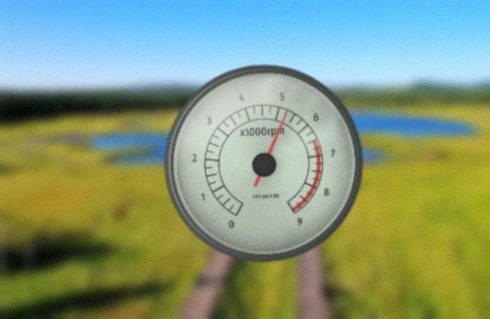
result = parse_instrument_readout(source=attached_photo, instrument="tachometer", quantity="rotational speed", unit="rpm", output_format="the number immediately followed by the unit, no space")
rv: 5250rpm
